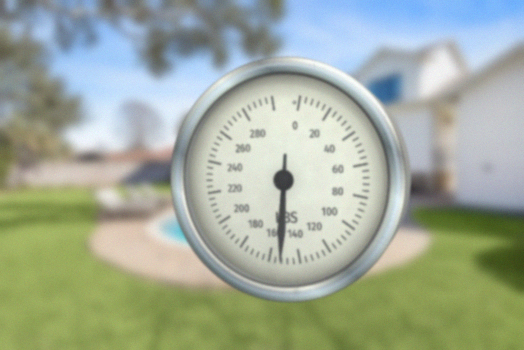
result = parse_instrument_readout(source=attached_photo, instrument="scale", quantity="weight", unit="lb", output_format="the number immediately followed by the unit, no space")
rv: 152lb
